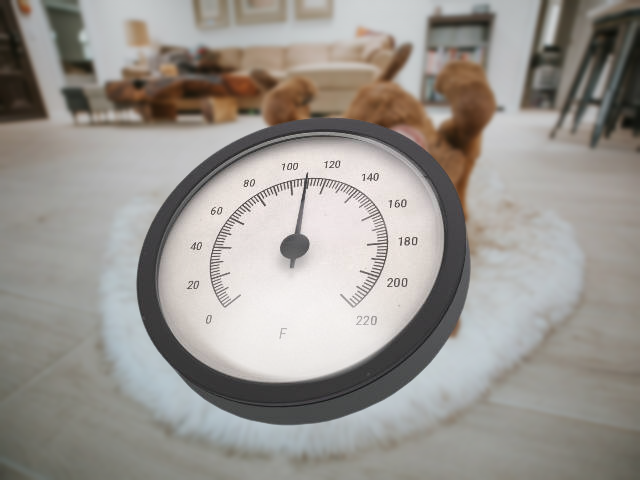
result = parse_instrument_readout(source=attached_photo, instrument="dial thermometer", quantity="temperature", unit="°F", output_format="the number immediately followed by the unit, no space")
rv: 110°F
